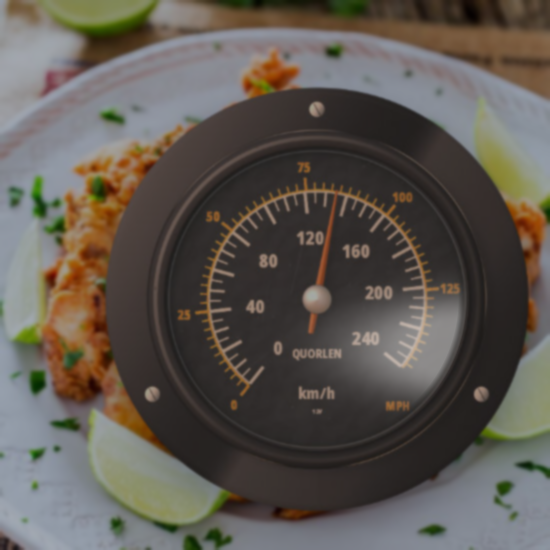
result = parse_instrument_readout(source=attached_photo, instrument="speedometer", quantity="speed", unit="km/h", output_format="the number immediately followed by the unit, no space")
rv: 135km/h
